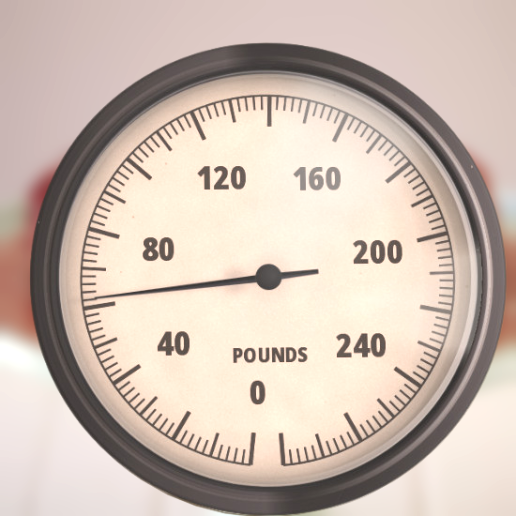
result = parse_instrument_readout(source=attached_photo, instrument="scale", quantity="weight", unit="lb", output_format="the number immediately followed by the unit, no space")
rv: 62lb
